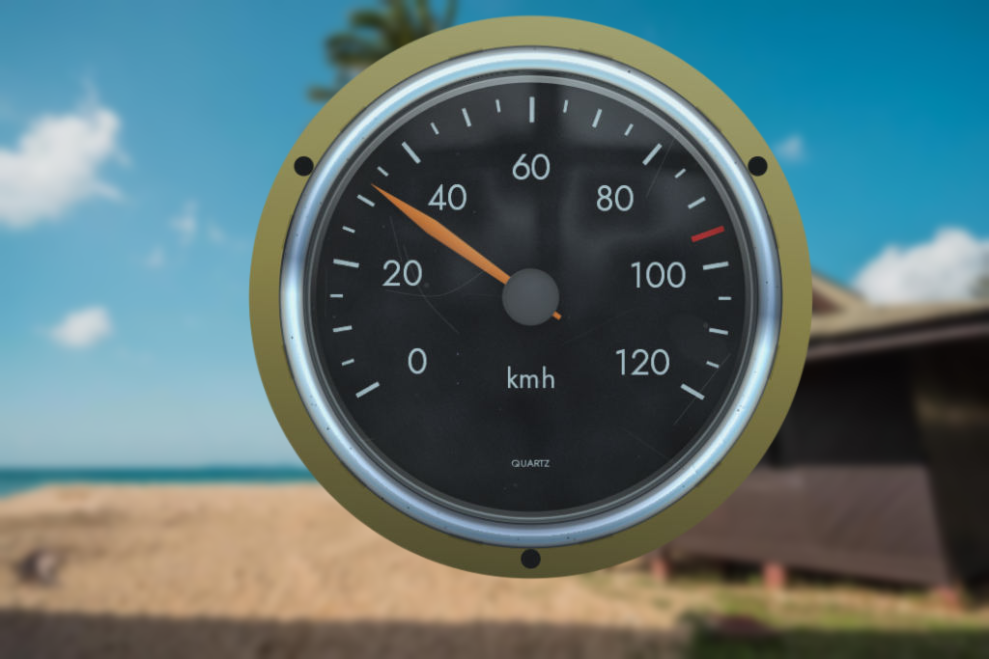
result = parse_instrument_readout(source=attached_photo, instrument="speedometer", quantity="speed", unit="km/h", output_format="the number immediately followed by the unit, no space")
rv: 32.5km/h
